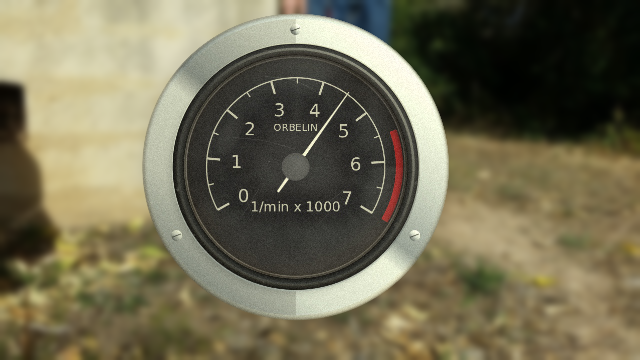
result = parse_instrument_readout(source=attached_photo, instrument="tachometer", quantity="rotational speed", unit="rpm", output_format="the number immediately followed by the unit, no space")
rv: 4500rpm
